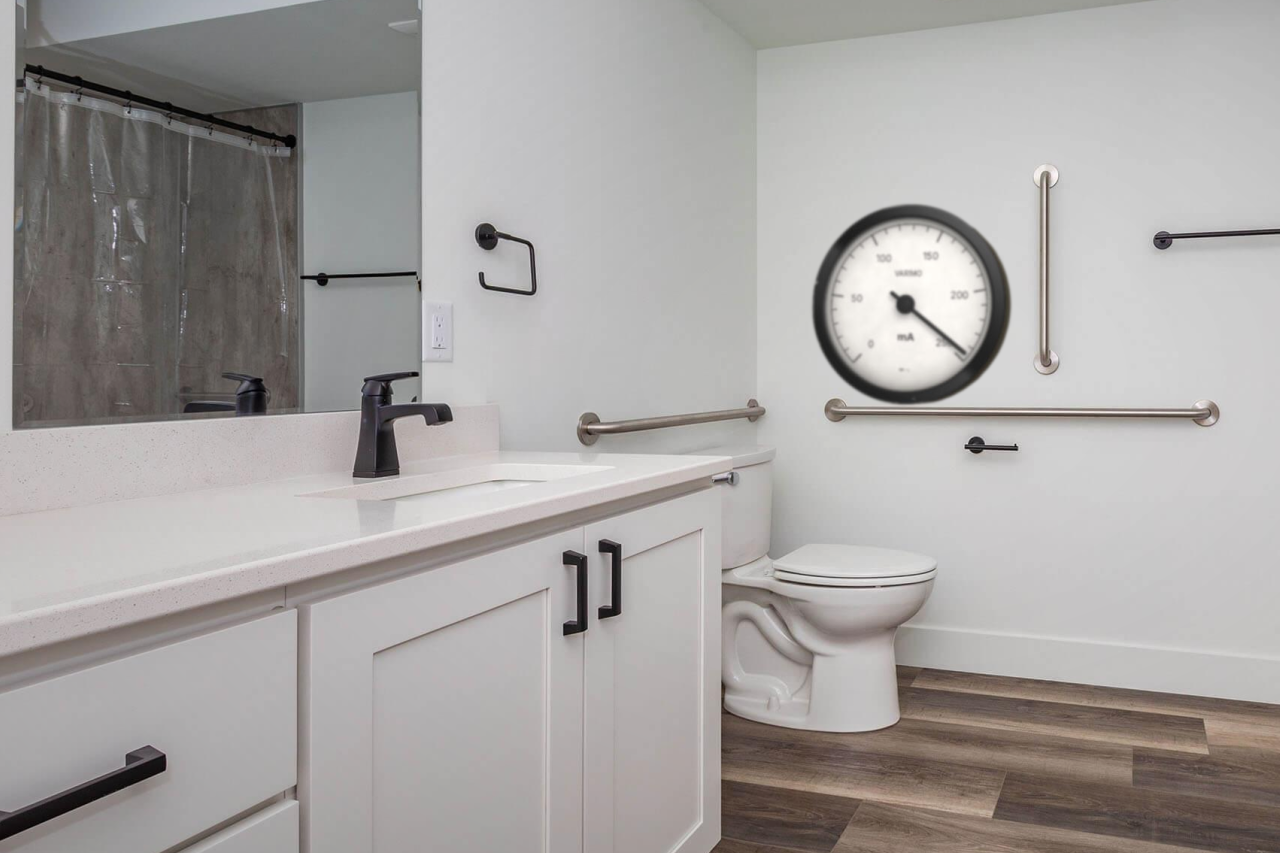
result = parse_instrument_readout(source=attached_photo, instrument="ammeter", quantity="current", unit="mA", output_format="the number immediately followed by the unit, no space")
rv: 245mA
